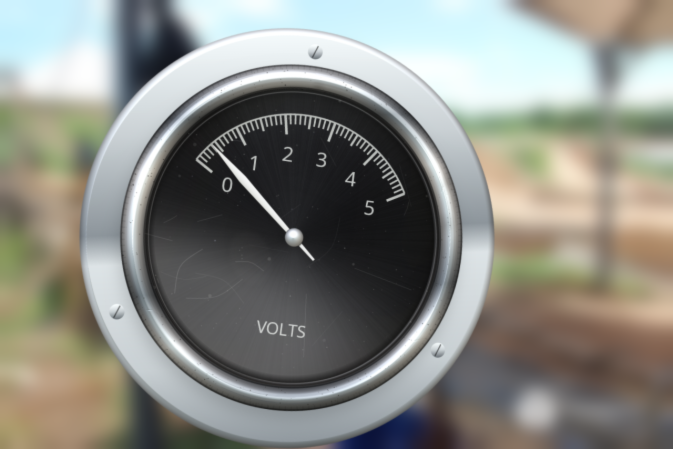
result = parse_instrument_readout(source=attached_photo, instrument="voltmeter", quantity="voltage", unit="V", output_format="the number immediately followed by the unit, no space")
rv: 0.4V
